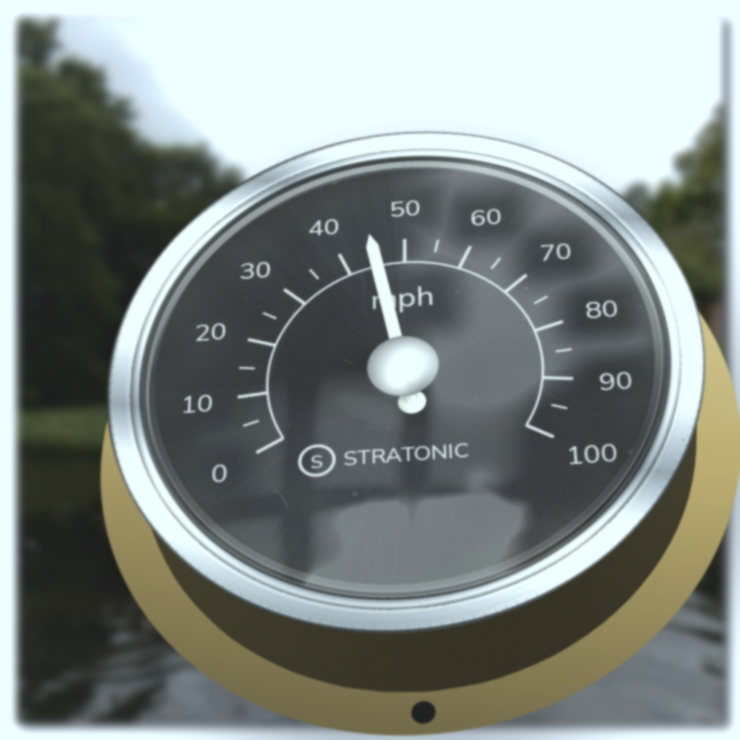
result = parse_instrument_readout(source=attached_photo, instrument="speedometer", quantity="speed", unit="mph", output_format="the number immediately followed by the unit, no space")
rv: 45mph
